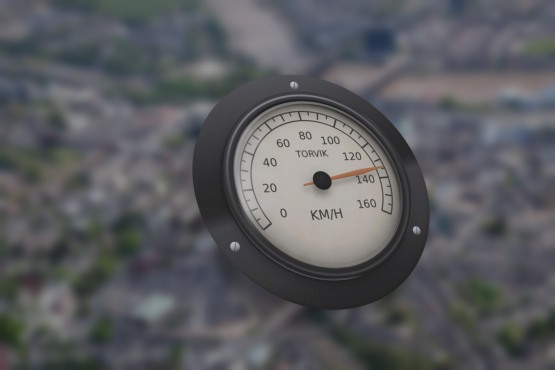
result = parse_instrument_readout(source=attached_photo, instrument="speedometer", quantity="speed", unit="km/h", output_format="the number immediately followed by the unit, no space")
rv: 135km/h
